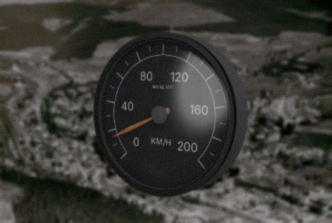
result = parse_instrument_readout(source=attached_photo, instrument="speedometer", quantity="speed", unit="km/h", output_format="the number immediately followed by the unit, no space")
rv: 15km/h
